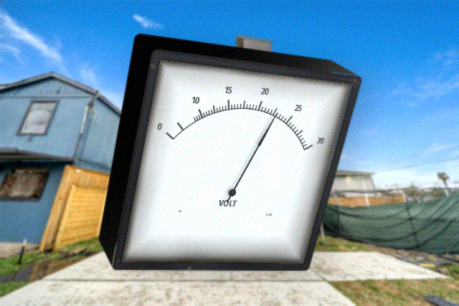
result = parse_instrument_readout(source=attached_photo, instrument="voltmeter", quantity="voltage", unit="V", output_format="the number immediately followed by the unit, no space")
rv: 22.5V
